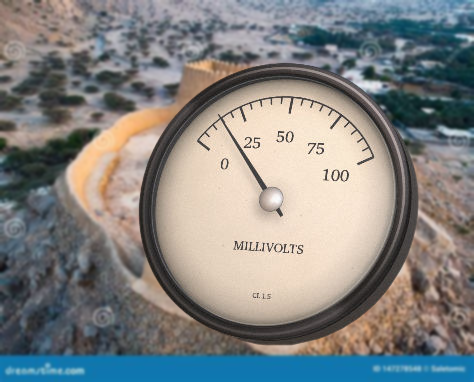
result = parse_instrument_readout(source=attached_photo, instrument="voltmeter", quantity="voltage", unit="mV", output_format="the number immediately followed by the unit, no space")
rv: 15mV
